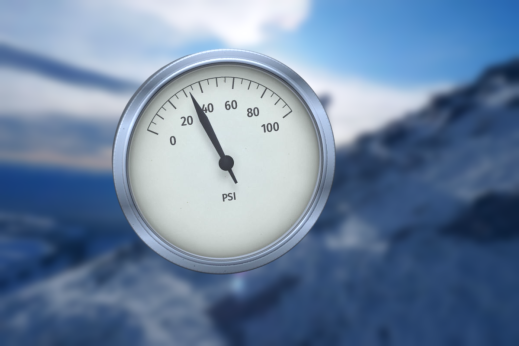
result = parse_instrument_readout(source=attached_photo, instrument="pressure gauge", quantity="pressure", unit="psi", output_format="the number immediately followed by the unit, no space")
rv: 32.5psi
